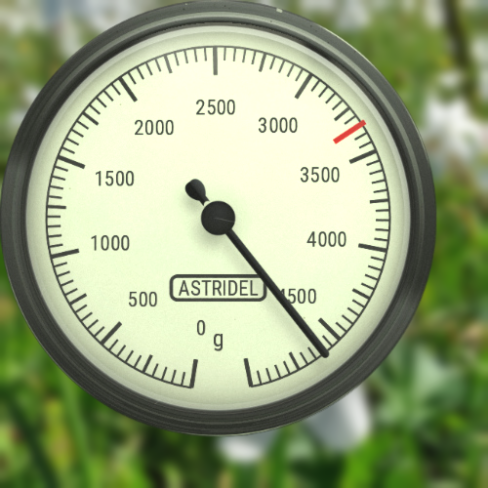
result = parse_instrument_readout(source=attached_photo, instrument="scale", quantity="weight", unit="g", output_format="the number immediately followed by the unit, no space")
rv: 4600g
